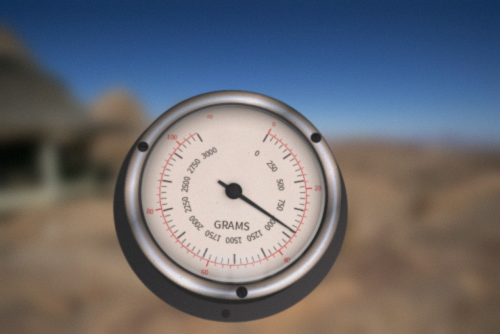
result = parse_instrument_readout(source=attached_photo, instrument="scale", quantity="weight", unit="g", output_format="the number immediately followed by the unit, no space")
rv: 950g
